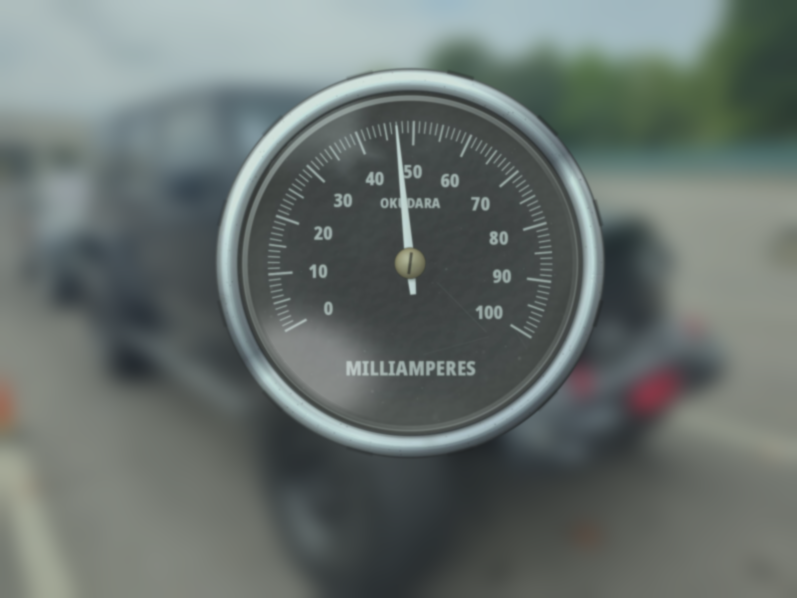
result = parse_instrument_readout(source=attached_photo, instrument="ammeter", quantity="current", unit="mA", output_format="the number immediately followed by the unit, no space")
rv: 47mA
